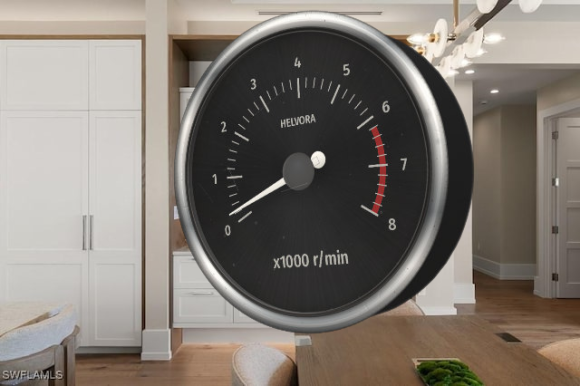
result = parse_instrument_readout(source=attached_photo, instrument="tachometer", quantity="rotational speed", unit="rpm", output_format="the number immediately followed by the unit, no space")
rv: 200rpm
